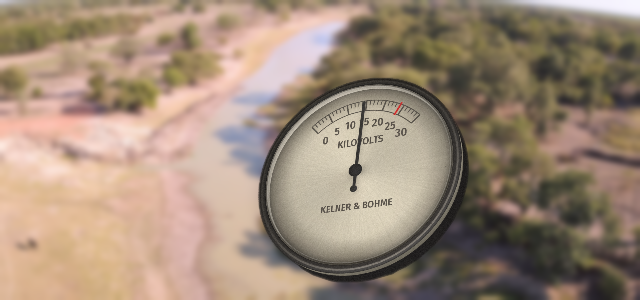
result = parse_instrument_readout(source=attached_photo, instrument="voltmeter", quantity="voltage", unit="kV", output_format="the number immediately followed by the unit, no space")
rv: 15kV
